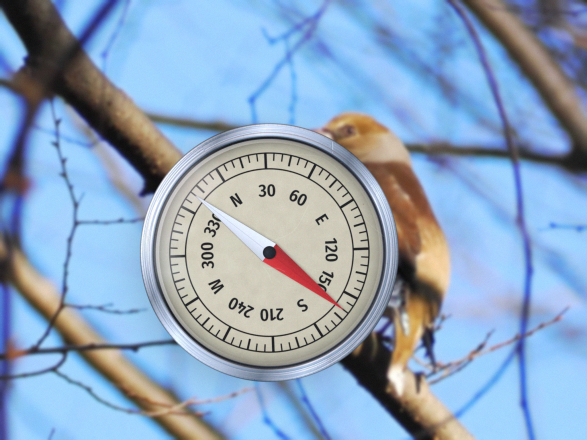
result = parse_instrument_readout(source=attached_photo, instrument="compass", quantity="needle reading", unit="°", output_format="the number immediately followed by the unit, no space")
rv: 160°
